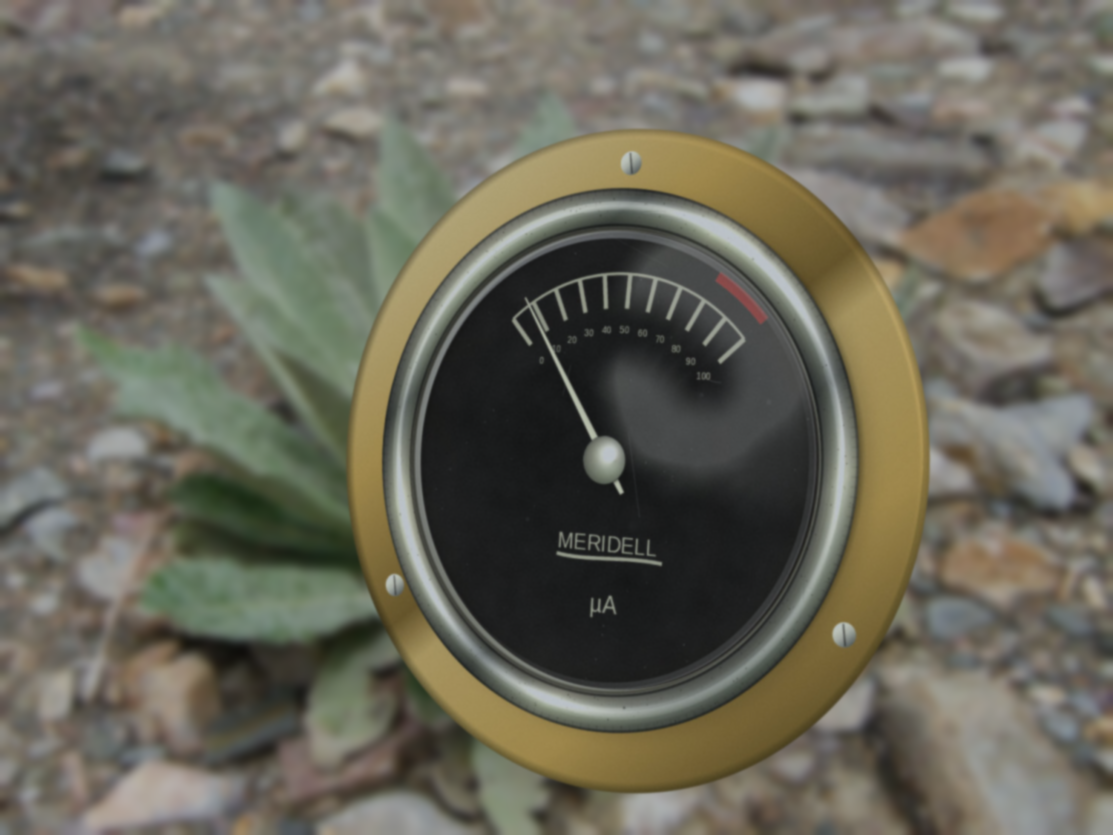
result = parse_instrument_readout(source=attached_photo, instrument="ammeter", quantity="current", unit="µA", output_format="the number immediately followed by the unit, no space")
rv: 10µA
